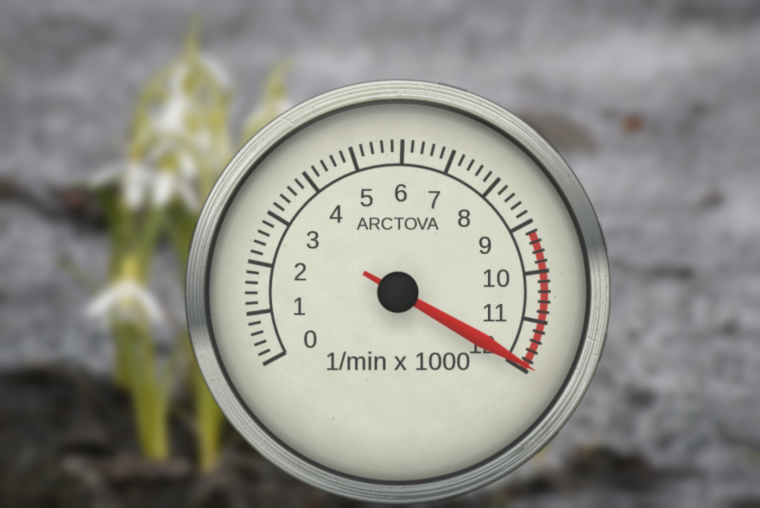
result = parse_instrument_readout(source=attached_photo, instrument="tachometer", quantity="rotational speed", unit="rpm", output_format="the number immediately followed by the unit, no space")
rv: 11900rpm
